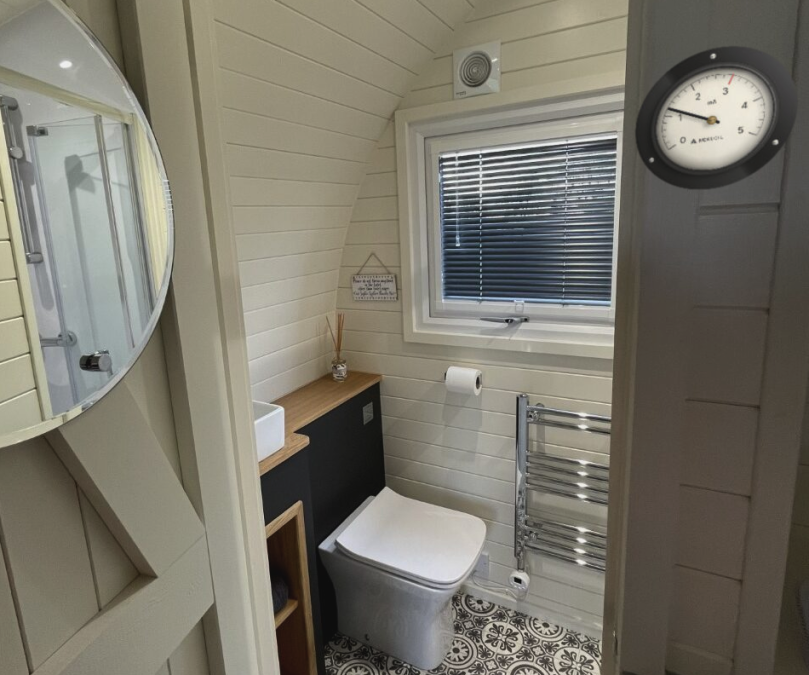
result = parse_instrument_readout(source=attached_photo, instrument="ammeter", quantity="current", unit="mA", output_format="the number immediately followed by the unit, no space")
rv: 1.2mA
